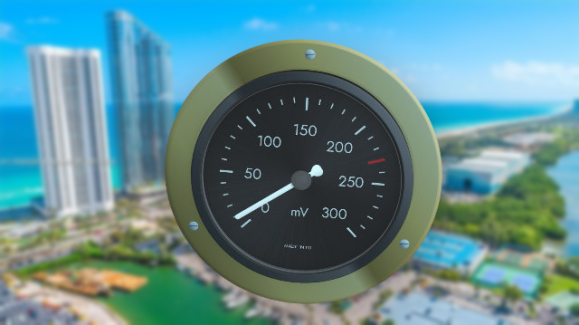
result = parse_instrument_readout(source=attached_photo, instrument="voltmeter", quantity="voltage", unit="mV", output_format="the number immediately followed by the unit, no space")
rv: 10mV
